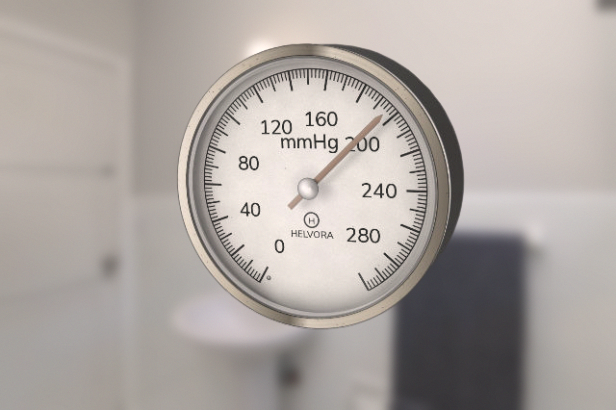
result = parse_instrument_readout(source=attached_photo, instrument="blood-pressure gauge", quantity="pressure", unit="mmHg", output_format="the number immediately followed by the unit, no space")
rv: 196mmHg
